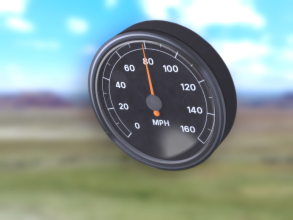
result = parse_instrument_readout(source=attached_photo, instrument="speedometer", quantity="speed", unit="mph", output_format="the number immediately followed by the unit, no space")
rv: 80mph
